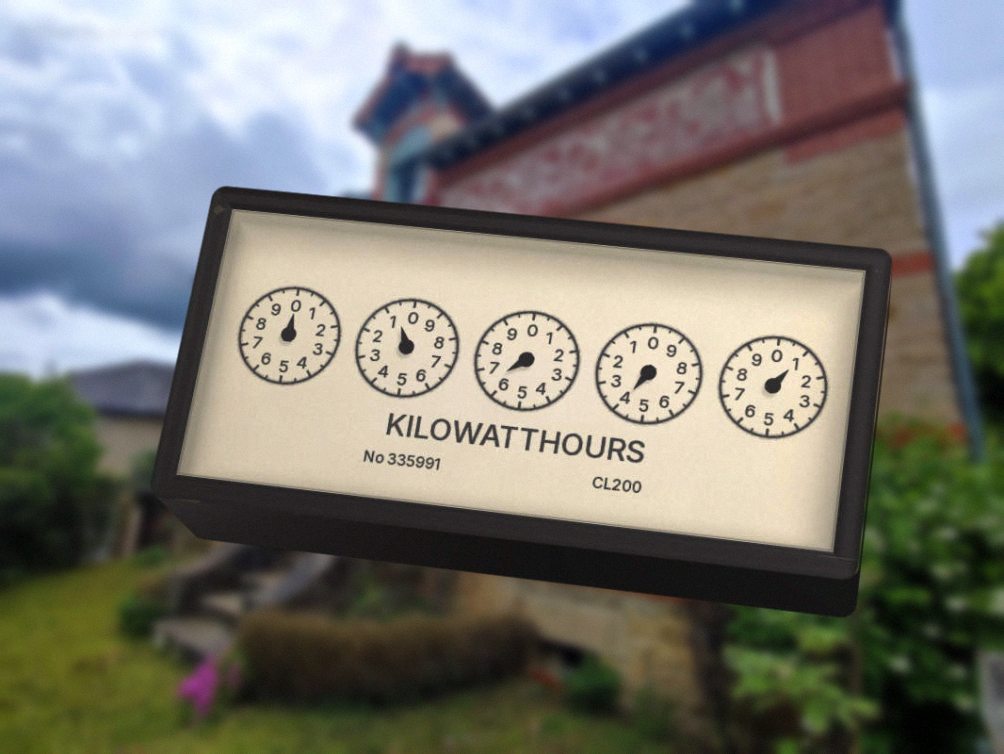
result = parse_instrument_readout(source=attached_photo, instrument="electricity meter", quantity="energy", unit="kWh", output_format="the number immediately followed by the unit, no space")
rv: 641kWh
